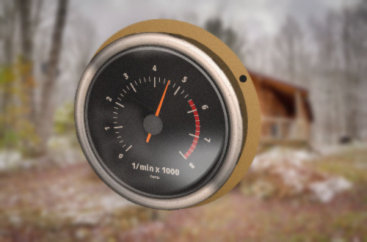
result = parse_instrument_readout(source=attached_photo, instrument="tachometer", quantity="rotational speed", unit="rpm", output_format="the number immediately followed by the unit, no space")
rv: 4600rpm
